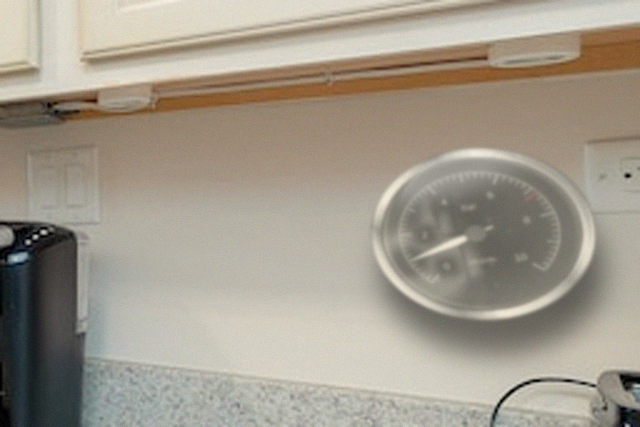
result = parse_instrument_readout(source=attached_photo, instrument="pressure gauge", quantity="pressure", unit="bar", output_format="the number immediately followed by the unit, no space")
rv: 1bar
